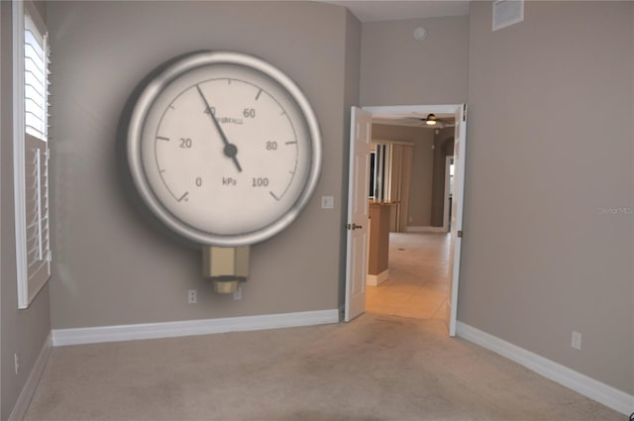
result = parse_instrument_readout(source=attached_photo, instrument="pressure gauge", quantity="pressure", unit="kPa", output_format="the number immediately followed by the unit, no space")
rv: 40kPa
